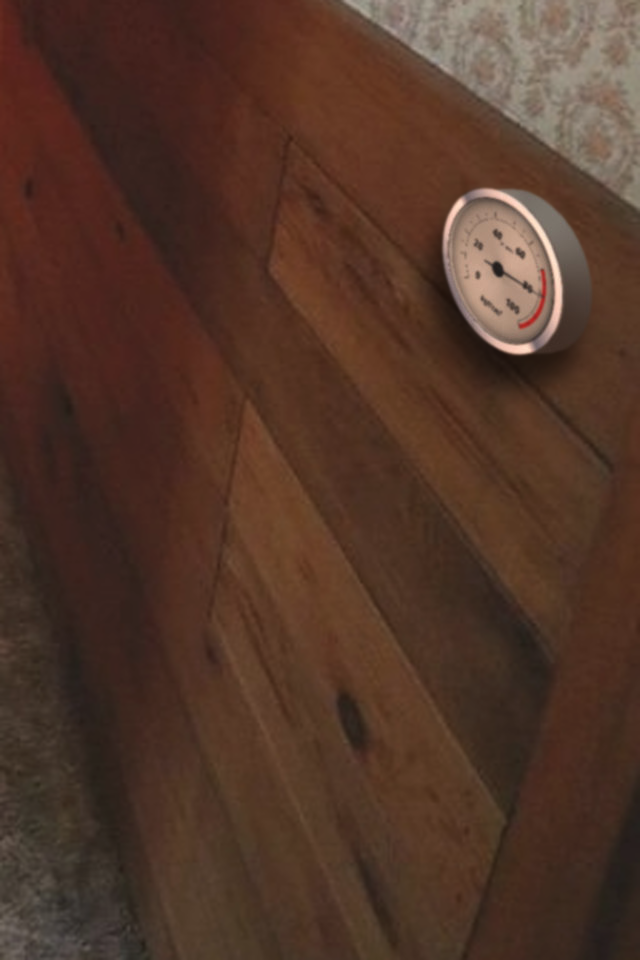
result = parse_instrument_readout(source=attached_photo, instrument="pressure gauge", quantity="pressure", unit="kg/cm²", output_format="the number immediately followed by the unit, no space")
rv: 80kg/cm²
